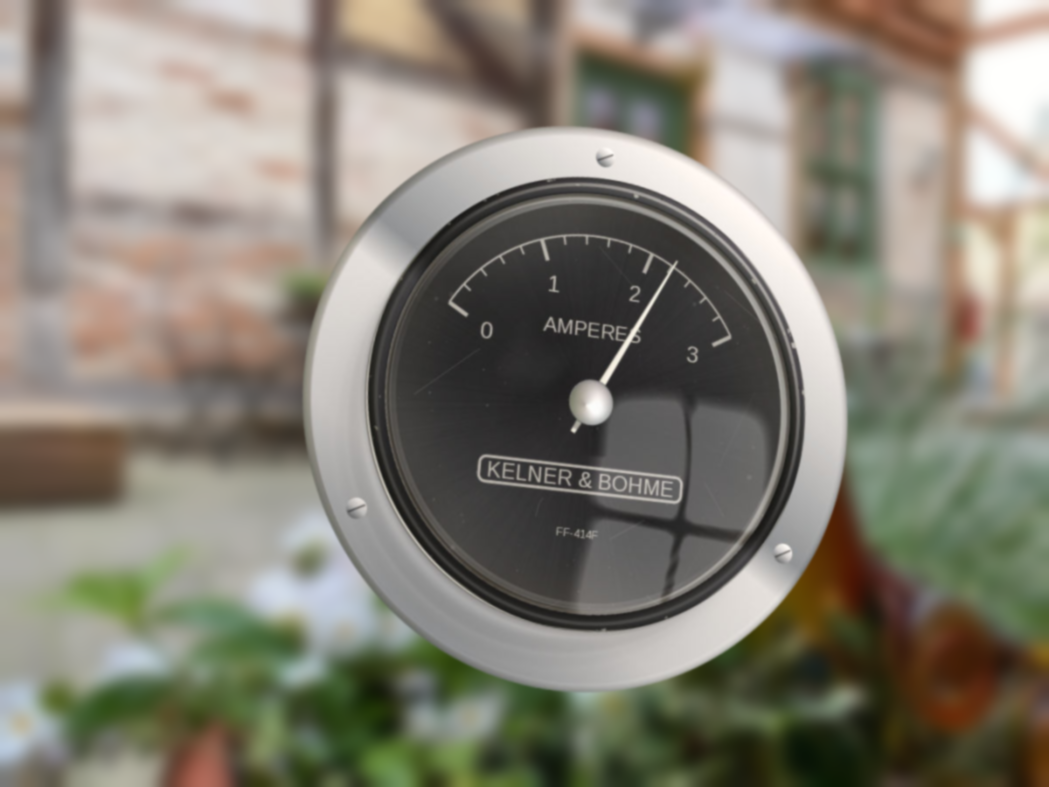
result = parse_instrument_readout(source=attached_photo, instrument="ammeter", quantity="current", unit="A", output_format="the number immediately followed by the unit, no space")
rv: 2.2A
